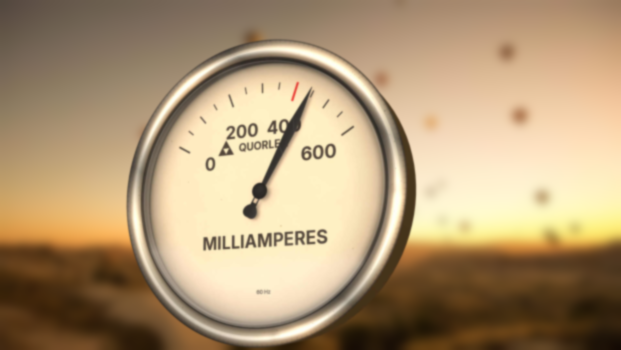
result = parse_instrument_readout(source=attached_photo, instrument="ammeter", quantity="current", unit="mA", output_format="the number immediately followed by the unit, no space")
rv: 450mA
